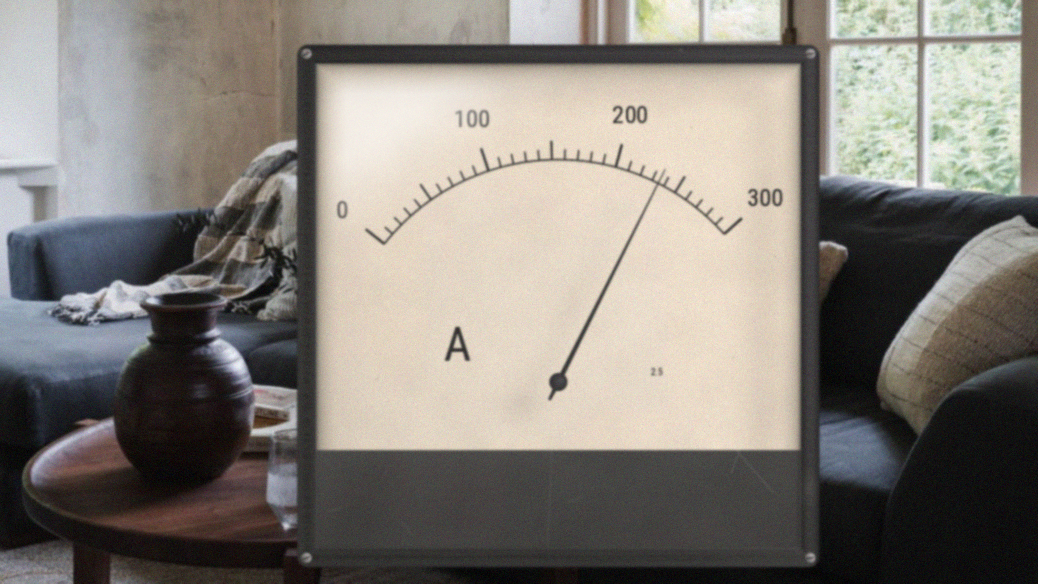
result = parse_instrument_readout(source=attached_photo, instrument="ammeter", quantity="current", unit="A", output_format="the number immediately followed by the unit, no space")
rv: 235A
